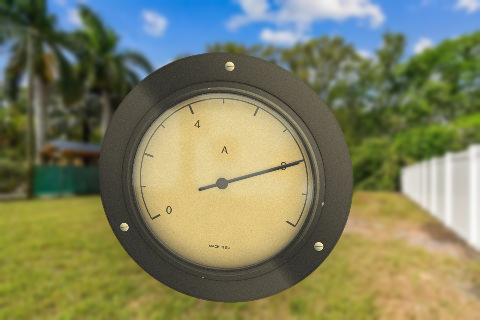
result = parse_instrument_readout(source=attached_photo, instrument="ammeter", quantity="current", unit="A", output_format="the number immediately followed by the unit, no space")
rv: 8A
